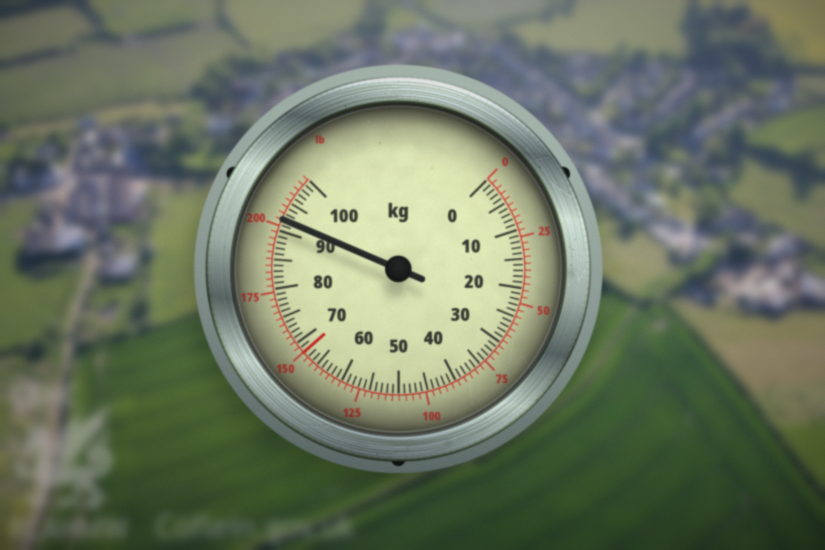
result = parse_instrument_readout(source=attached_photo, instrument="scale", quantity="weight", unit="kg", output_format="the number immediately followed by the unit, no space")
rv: 92kg
